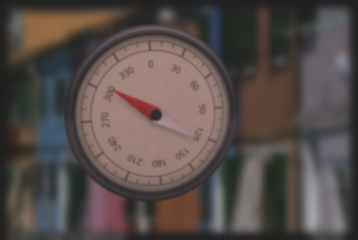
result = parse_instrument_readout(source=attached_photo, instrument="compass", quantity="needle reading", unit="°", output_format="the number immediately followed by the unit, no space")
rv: 305°
